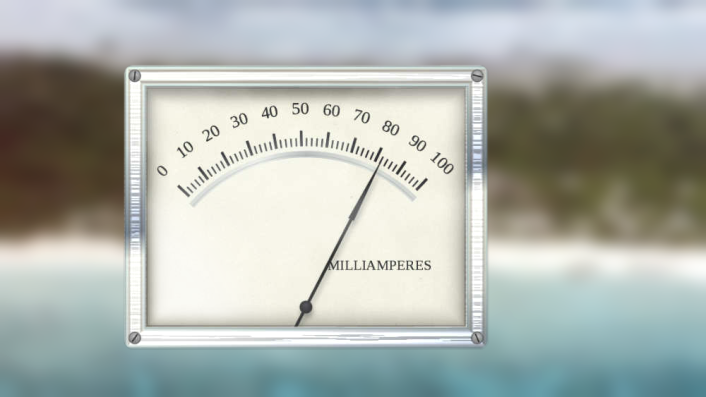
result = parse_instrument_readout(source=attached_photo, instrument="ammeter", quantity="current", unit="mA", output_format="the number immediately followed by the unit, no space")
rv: 82mA
